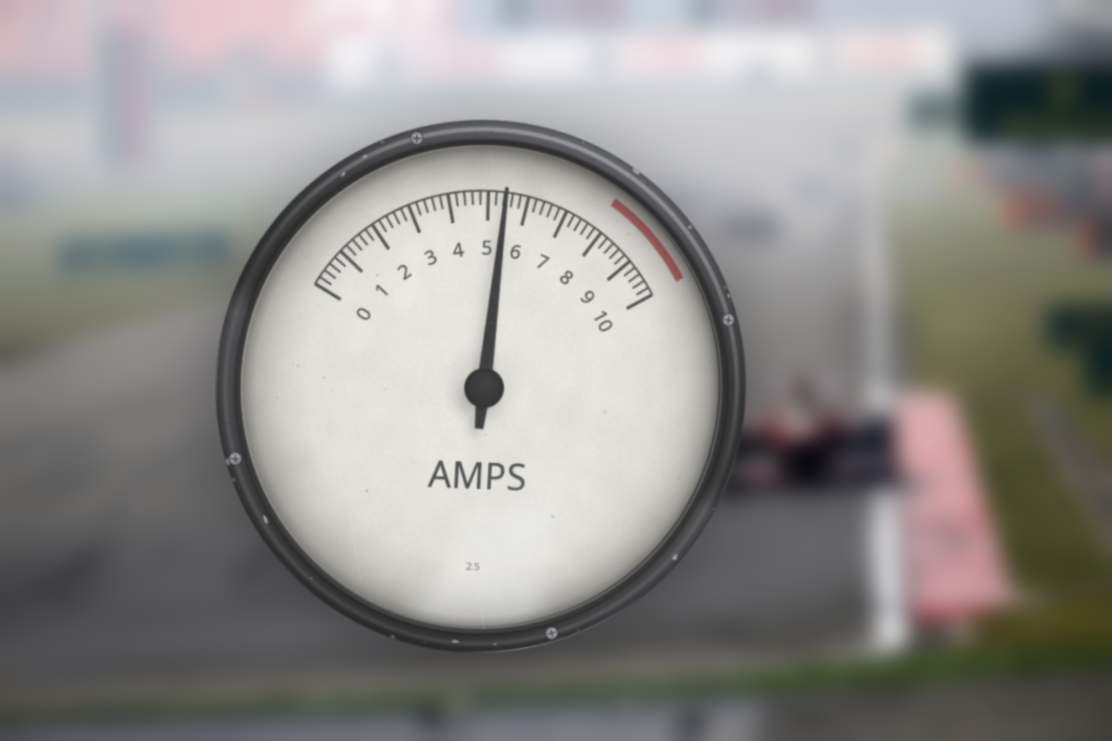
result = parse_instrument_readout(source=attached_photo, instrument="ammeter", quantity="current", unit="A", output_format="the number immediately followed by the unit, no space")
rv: 5.4A
